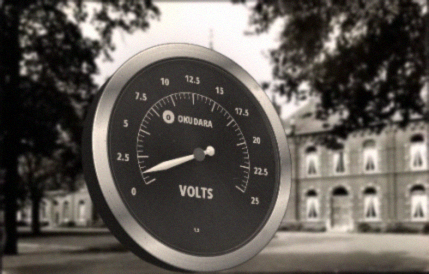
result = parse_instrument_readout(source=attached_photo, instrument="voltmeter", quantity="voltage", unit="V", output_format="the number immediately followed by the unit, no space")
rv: 1V
